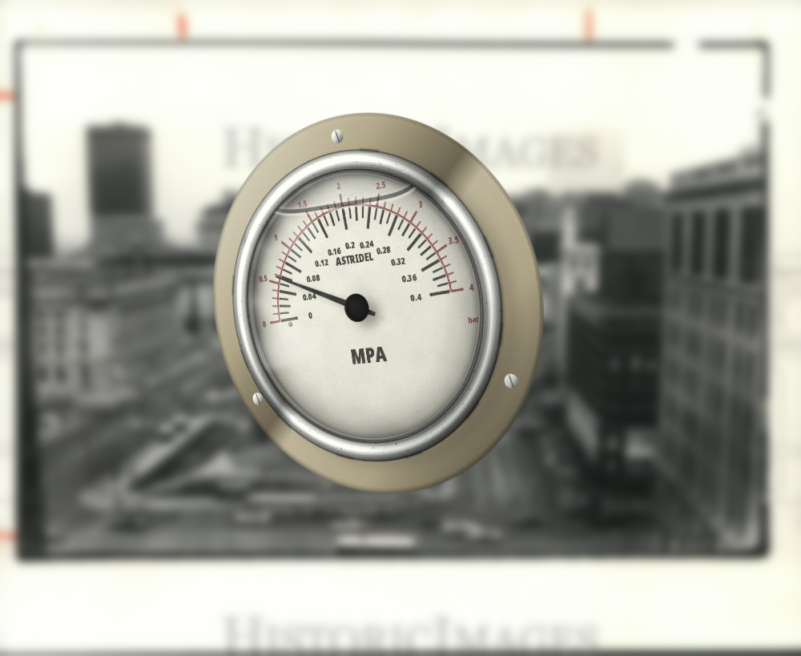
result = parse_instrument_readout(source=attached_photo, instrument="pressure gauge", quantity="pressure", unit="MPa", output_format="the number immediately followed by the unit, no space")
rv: 0.06MPa
